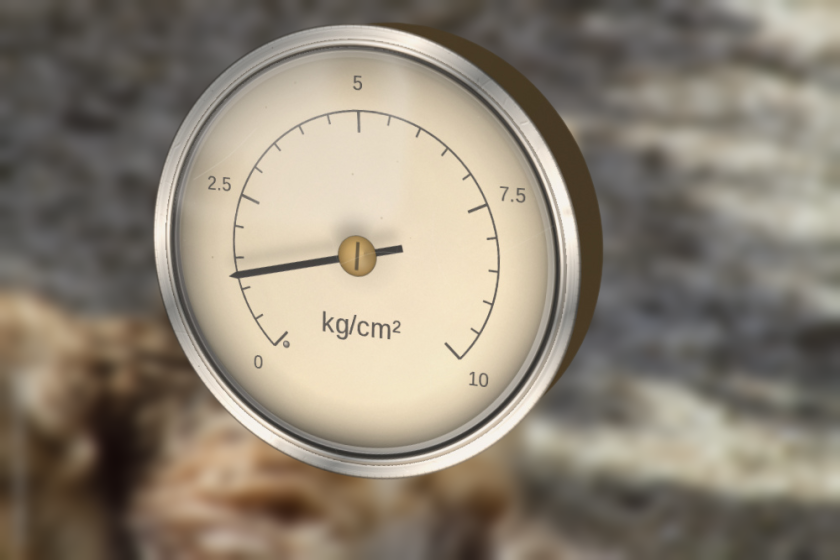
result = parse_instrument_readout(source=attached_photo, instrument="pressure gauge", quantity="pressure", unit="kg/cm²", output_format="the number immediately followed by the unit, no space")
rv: 1.25kg/cm²
